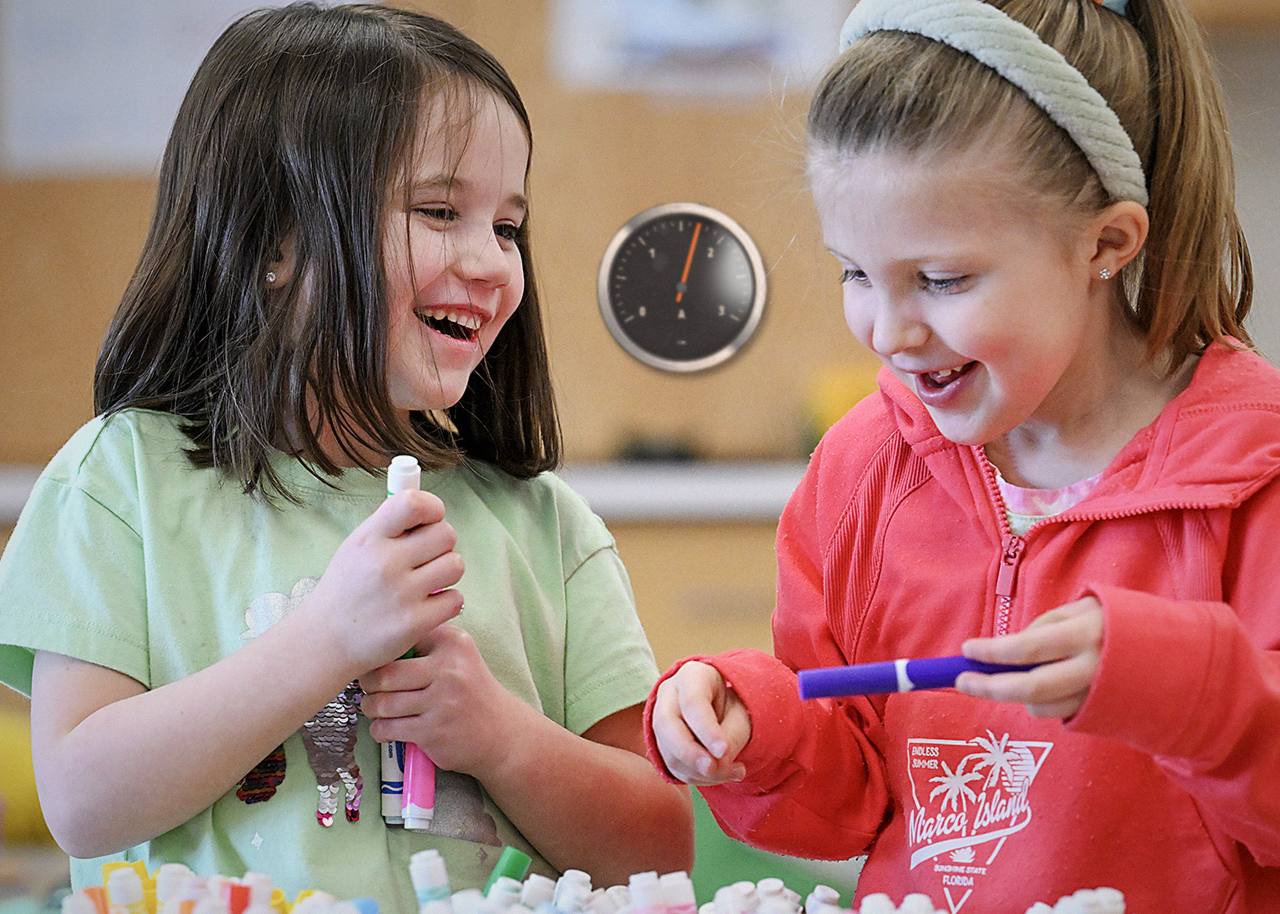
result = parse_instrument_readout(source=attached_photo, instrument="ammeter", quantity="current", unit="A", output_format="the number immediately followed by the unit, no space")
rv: 1.7A
